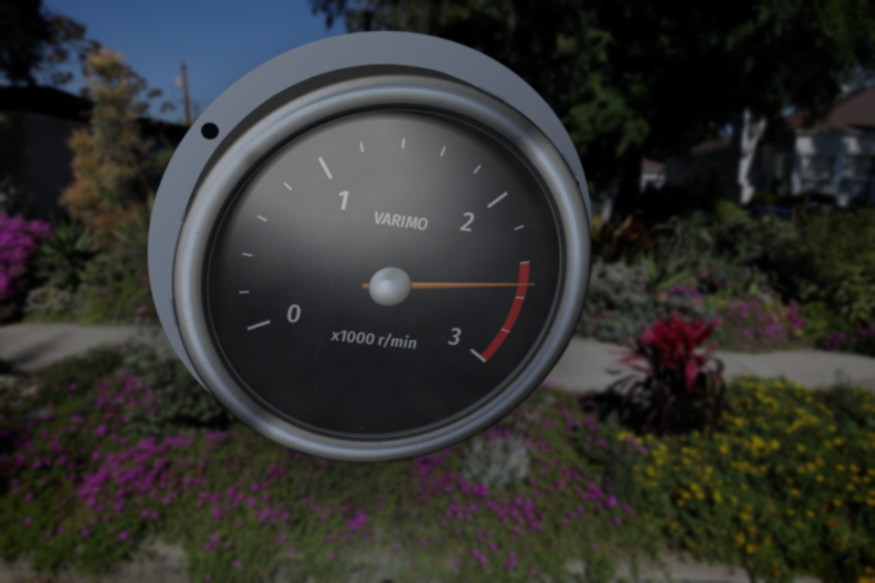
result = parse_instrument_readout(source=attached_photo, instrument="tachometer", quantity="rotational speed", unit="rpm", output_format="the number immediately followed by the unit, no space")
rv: 2500rpm
